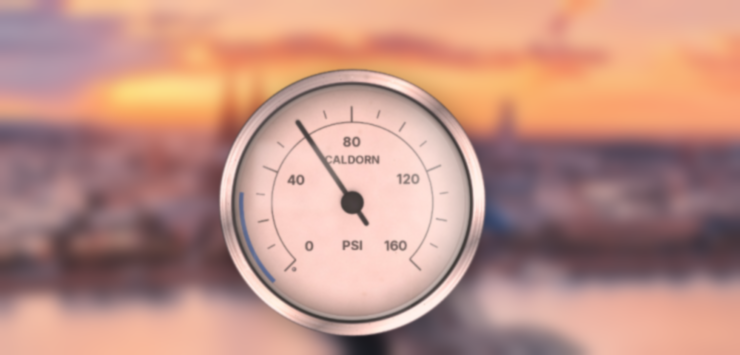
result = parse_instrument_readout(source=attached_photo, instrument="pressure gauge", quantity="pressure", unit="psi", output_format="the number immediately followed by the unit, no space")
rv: 60psi
